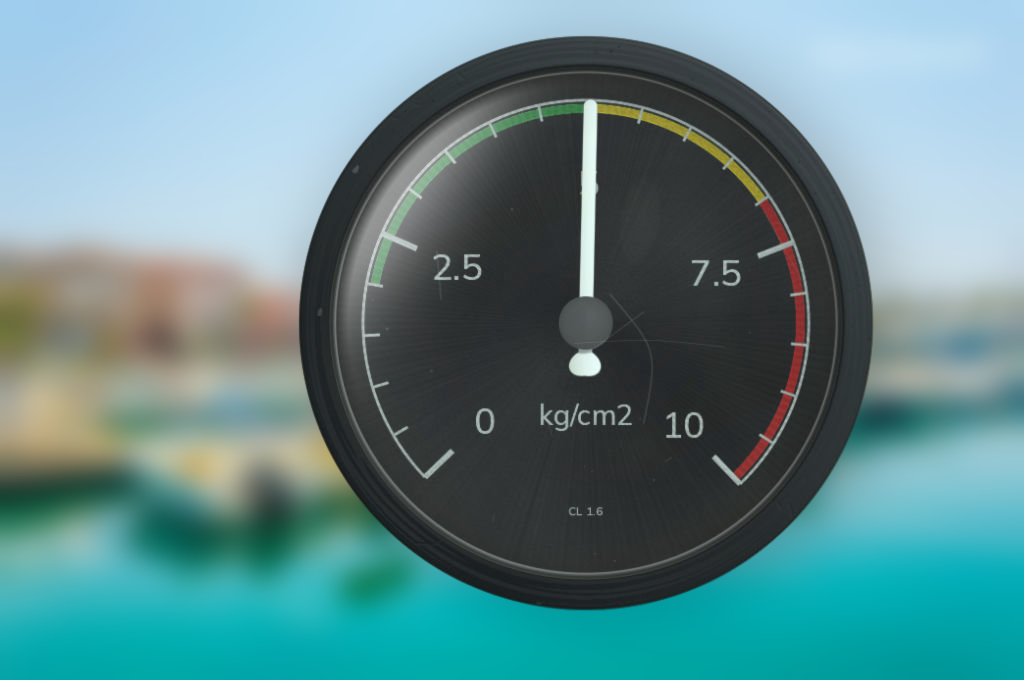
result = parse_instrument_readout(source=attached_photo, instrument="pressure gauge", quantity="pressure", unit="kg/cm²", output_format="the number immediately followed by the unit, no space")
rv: 5kg/cm²
